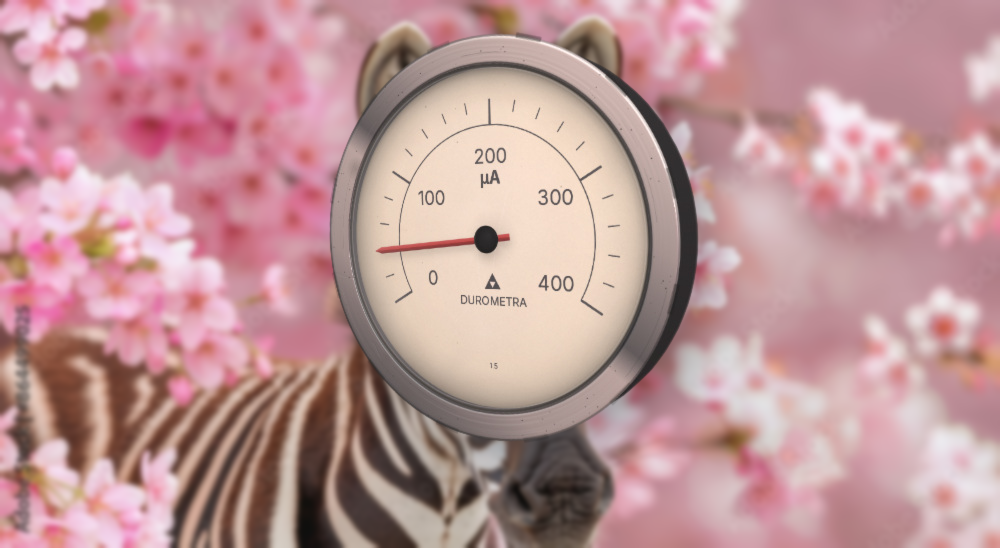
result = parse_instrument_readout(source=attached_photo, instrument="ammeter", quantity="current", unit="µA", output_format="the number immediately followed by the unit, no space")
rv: 40µA
